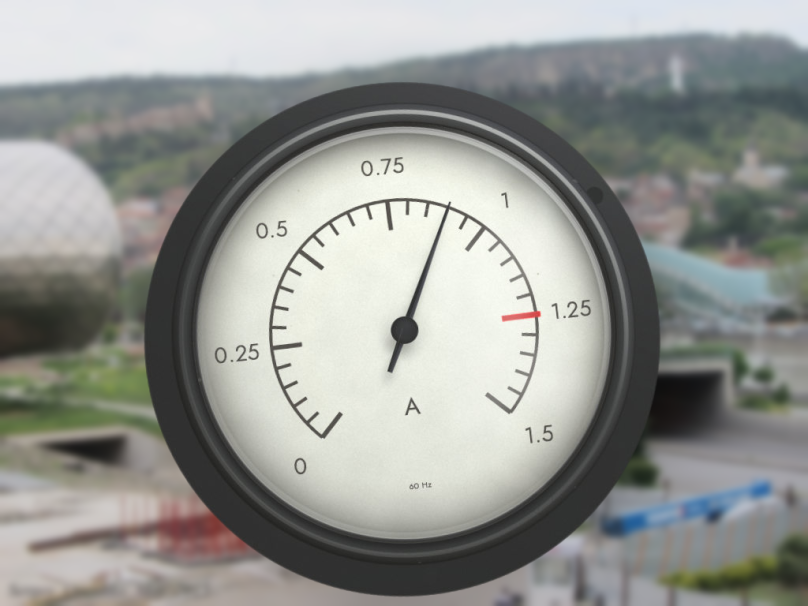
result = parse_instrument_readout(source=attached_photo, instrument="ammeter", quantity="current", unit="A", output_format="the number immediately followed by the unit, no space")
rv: 0.9A
